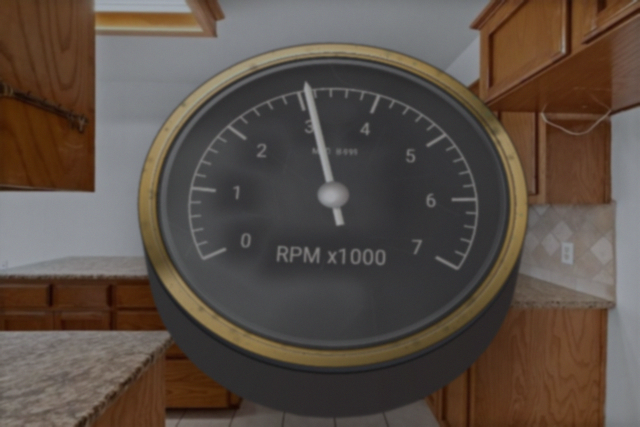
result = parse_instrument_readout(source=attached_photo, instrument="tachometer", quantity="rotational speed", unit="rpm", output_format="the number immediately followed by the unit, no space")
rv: 3100rpm
